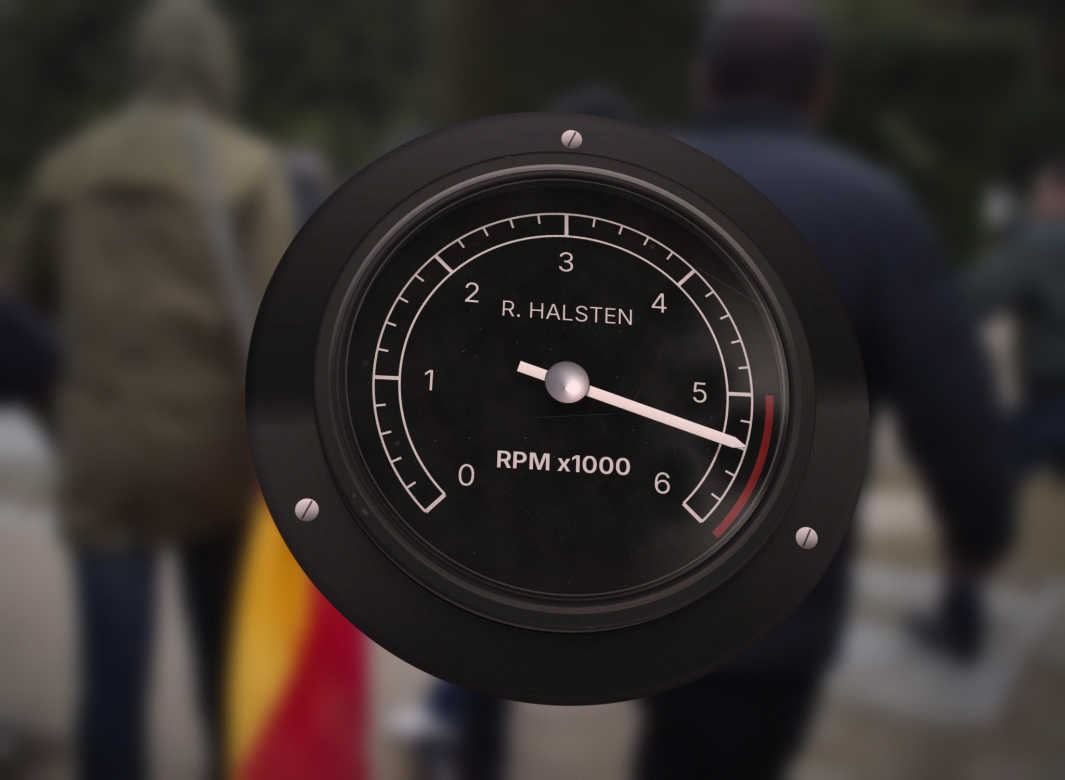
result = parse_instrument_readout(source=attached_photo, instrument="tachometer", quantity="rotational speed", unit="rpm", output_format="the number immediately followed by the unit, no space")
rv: 5400rpm
